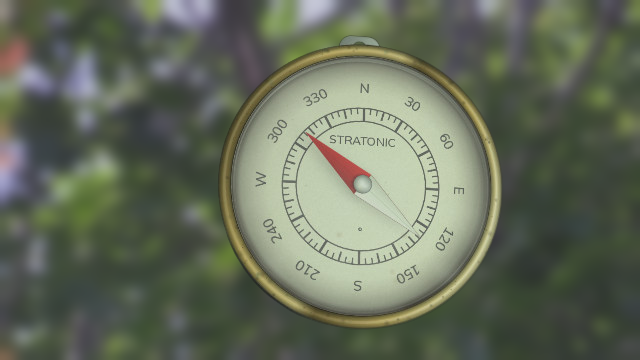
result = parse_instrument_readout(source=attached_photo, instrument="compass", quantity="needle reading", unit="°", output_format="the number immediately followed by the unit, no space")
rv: 310°
